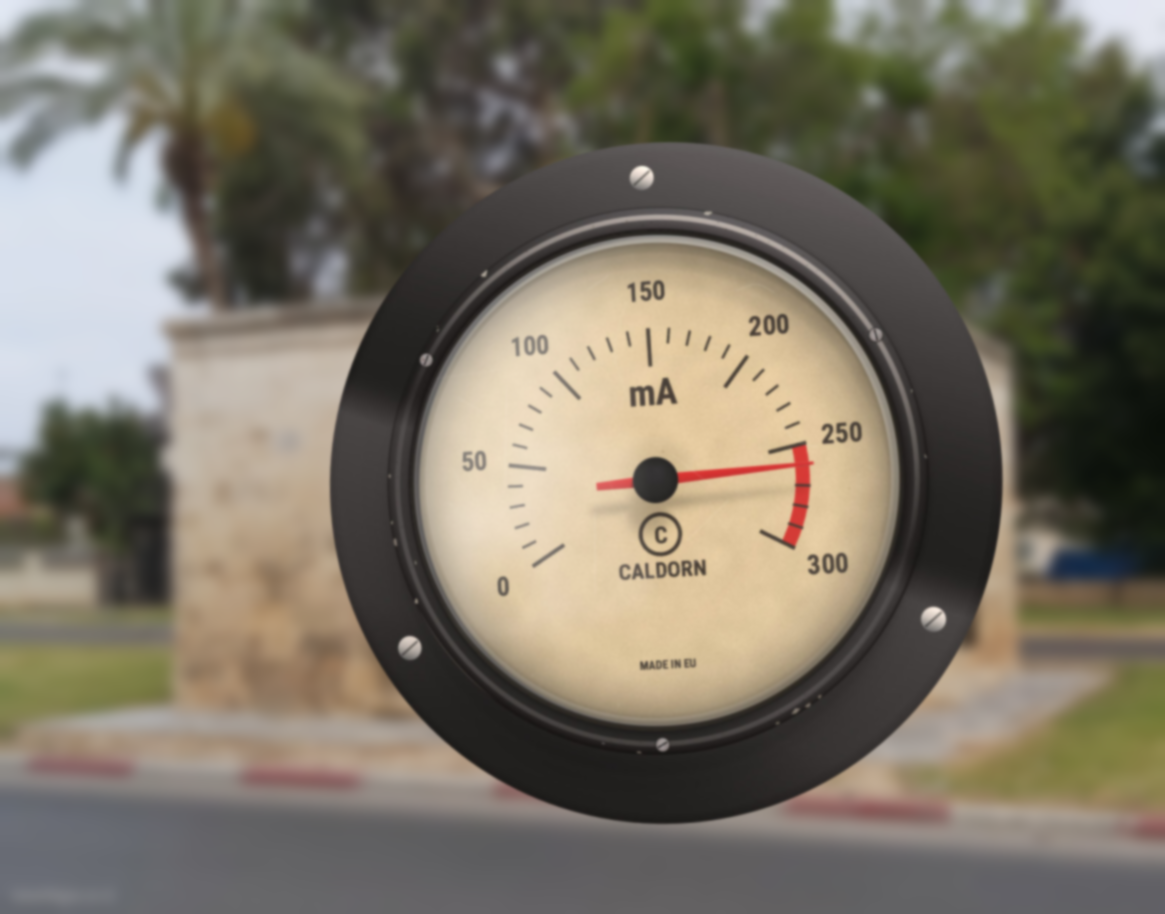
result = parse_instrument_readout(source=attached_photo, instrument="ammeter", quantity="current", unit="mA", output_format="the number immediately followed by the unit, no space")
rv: 260mA
